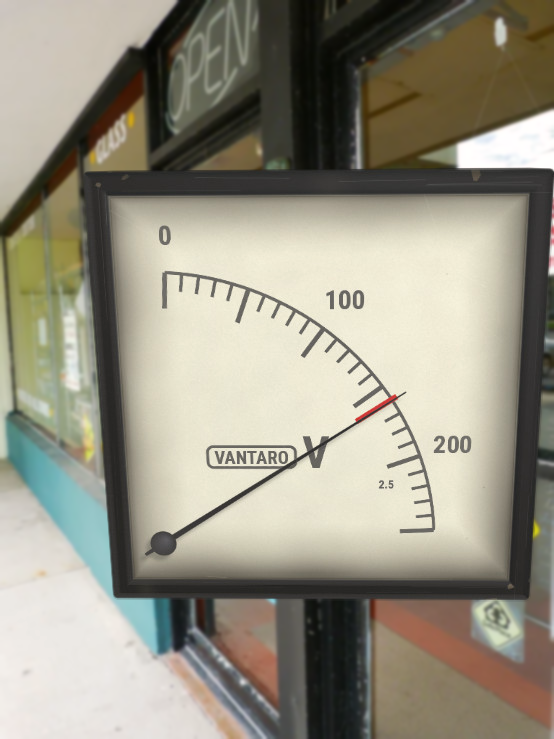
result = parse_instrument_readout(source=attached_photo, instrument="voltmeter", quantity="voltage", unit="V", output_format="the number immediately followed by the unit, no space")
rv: 160V
